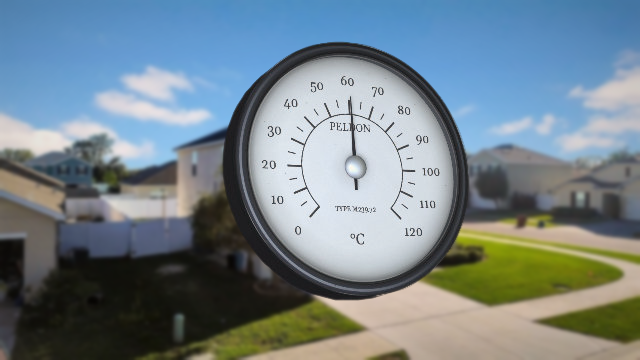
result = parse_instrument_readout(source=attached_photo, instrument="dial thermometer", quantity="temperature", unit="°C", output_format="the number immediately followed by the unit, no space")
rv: 60°C
